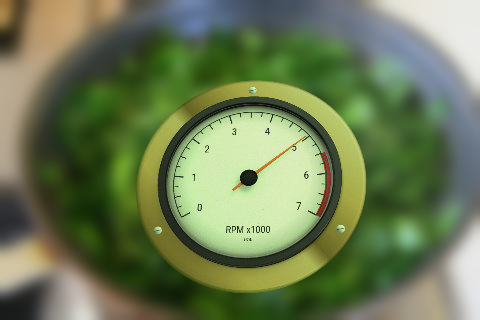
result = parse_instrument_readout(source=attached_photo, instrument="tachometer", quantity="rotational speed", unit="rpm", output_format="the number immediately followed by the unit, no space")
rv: 5000rpm
